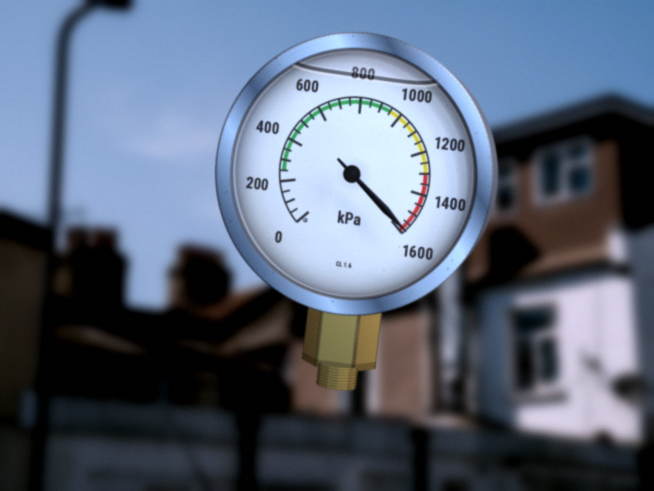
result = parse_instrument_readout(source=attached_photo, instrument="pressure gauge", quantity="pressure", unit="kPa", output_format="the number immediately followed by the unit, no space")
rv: 1575kPa
